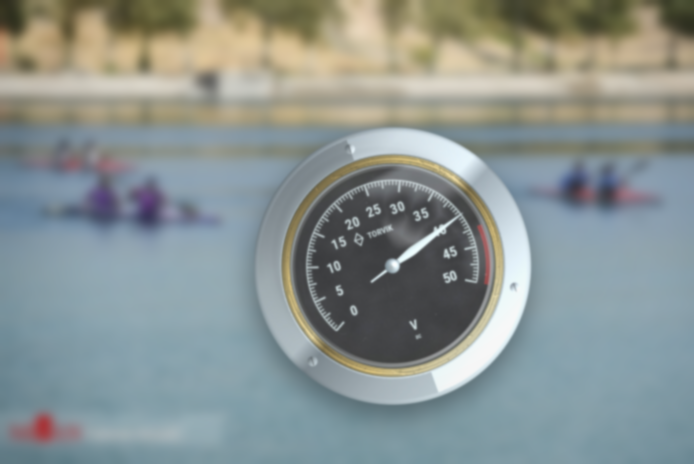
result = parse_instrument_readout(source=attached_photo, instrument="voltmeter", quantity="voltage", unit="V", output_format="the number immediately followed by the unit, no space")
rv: 40V
